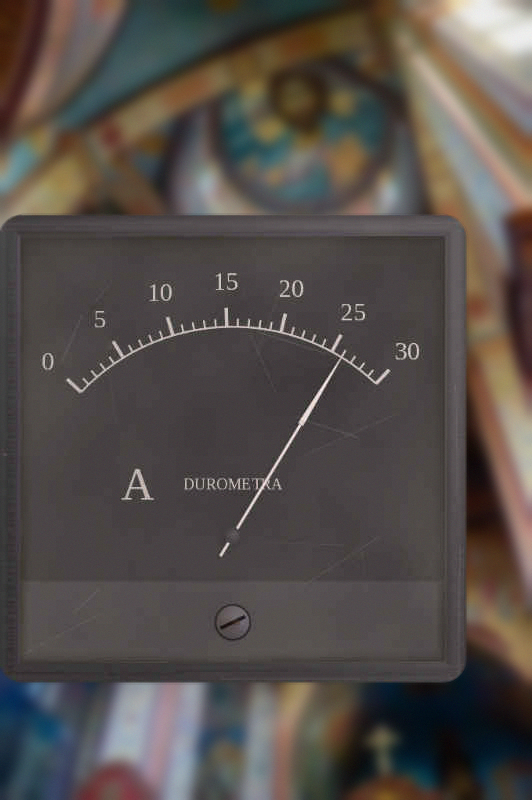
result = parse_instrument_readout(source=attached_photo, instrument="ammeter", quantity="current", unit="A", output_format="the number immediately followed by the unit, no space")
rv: 26A
